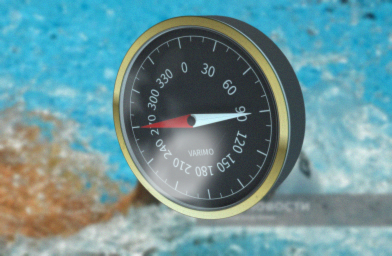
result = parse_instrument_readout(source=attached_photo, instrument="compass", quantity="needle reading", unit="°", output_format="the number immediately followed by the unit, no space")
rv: 270°
